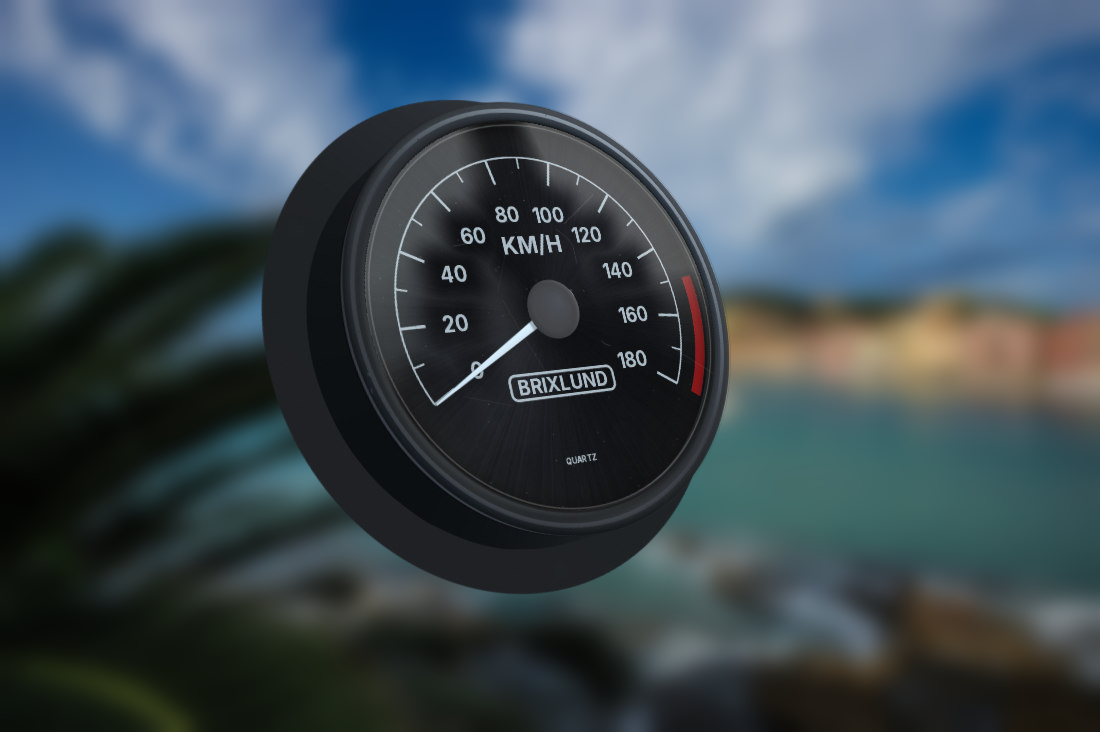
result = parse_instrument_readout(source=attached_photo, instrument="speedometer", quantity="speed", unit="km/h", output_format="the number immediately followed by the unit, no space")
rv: 0km/h
